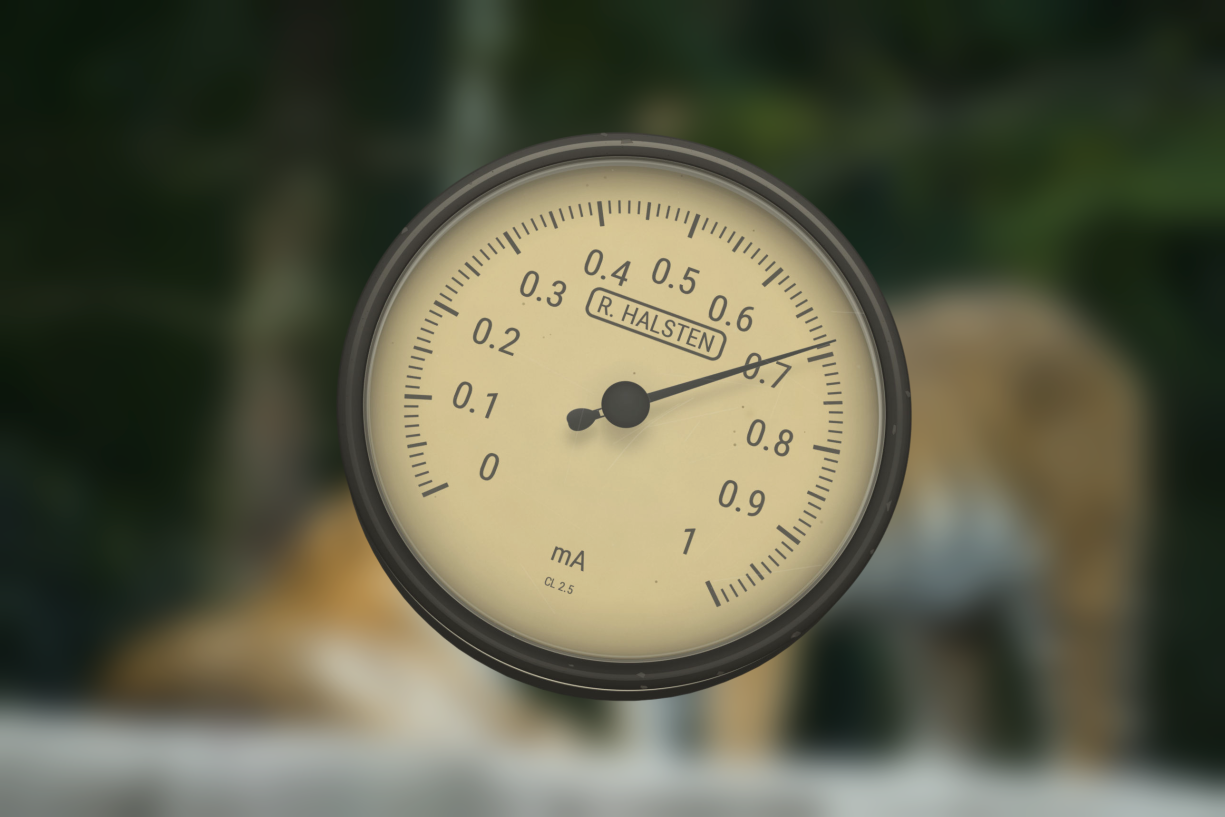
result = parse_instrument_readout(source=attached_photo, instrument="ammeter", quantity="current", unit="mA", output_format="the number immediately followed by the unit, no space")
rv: 0.69mA
